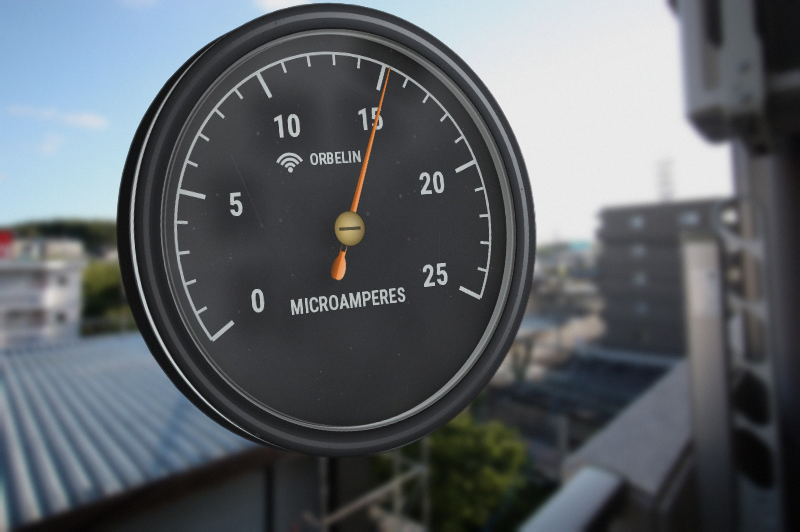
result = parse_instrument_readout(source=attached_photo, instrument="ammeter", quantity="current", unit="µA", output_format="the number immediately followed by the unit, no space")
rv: 15µA
